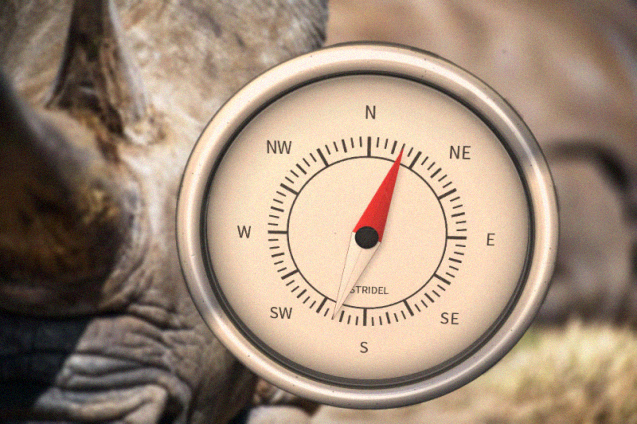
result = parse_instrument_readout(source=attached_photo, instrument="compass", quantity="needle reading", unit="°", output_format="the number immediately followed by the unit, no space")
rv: 20°
